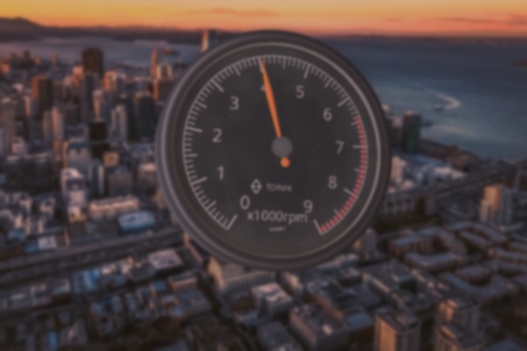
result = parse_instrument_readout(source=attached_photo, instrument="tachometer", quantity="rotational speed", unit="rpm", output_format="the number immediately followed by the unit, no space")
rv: 4000rpm
